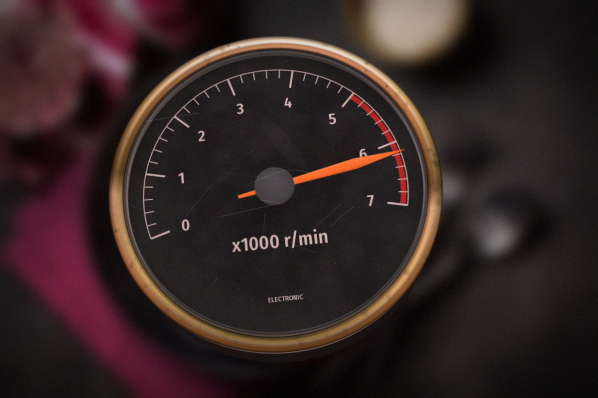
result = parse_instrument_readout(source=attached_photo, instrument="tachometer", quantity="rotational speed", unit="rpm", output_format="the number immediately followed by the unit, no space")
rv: 6200rpm
